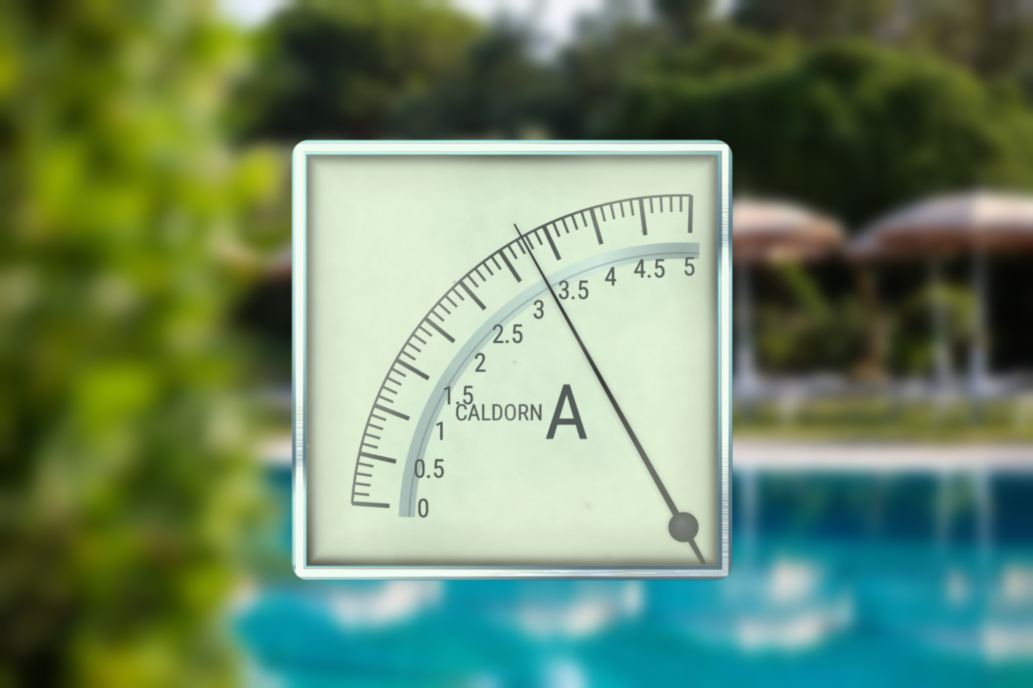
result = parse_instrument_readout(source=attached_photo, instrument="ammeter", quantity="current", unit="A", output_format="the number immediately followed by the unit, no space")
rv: 3.25A
